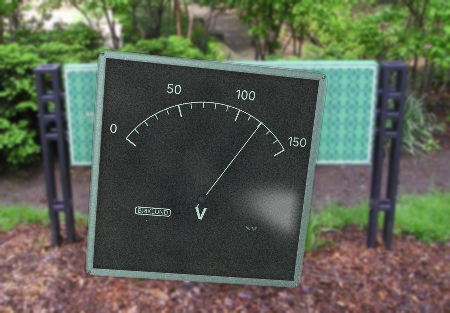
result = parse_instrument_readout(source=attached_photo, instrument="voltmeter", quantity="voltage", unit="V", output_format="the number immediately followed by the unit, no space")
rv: 120V
